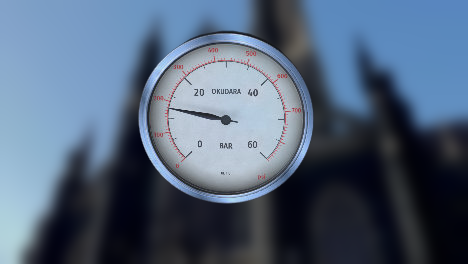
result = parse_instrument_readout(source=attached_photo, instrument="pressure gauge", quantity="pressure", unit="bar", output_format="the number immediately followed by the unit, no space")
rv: 12.5bar
